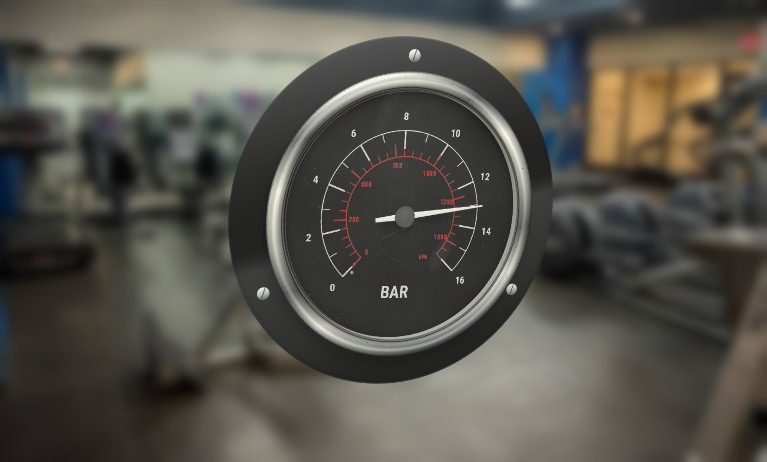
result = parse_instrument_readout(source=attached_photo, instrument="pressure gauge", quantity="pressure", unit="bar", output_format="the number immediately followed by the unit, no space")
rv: 13bar
